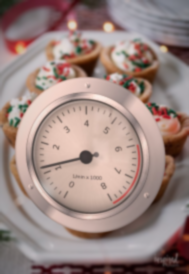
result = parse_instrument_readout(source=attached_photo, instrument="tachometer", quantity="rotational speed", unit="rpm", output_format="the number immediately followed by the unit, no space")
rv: 1200rpm
